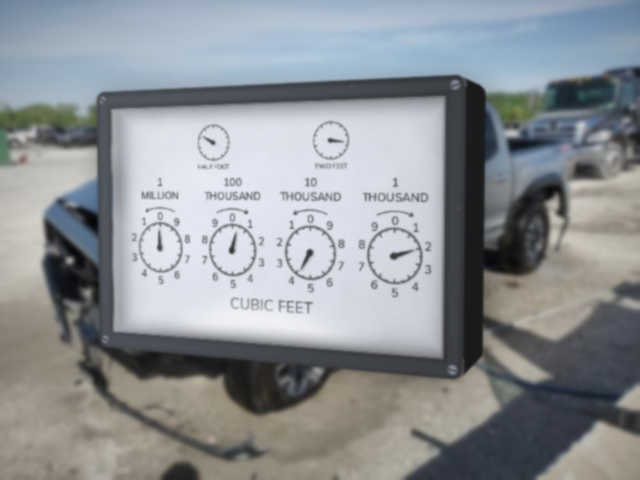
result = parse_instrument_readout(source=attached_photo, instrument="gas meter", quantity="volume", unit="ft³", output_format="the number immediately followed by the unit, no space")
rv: 4200ft³
